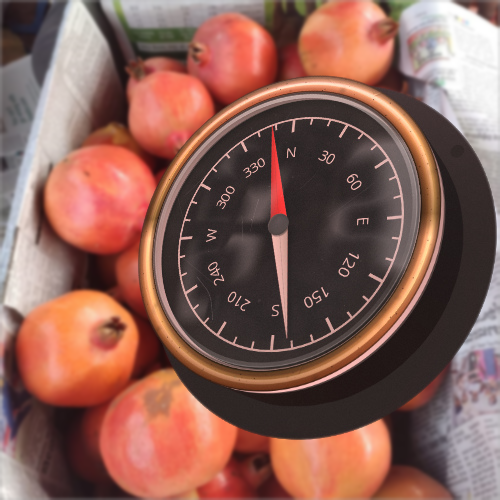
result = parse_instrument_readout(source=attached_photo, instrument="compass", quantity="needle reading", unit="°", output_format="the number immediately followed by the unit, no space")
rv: 350°
